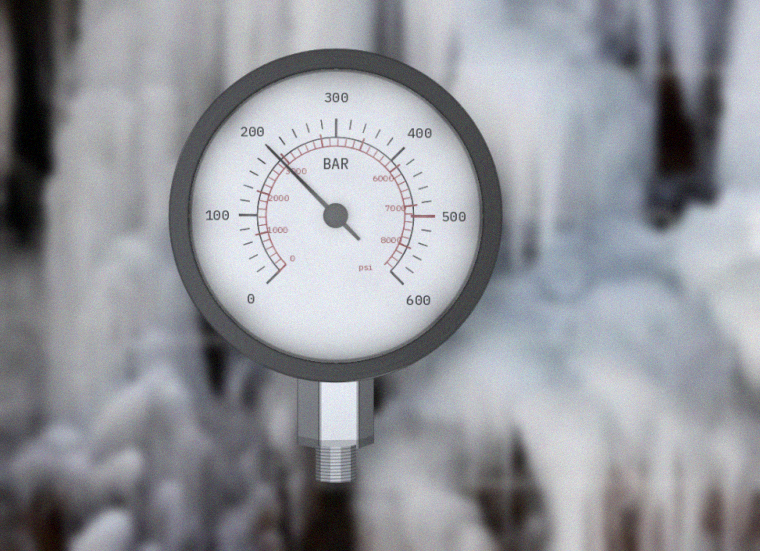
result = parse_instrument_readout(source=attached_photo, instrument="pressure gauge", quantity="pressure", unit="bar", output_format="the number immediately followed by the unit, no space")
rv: 200bar
